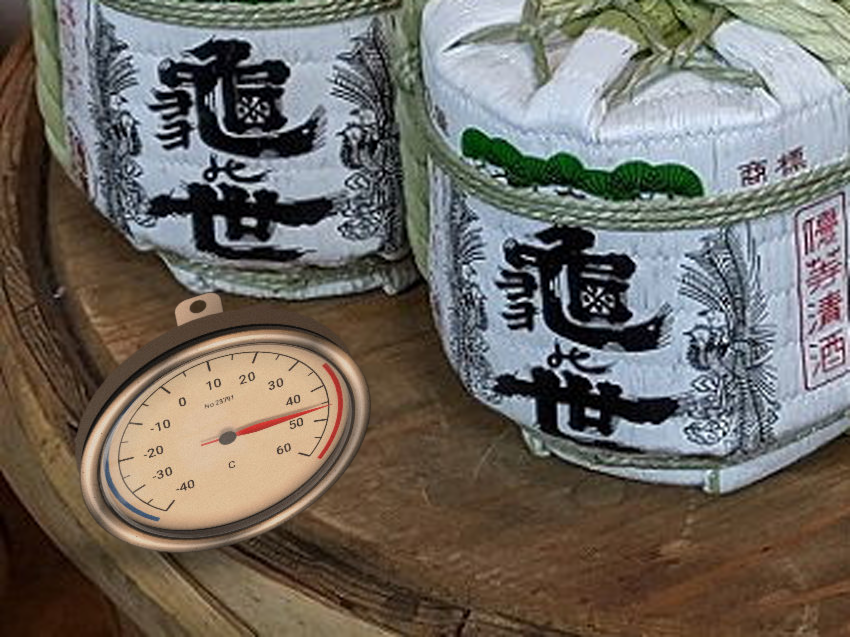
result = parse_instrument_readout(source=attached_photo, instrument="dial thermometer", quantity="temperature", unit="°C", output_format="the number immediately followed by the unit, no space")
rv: 45°C
